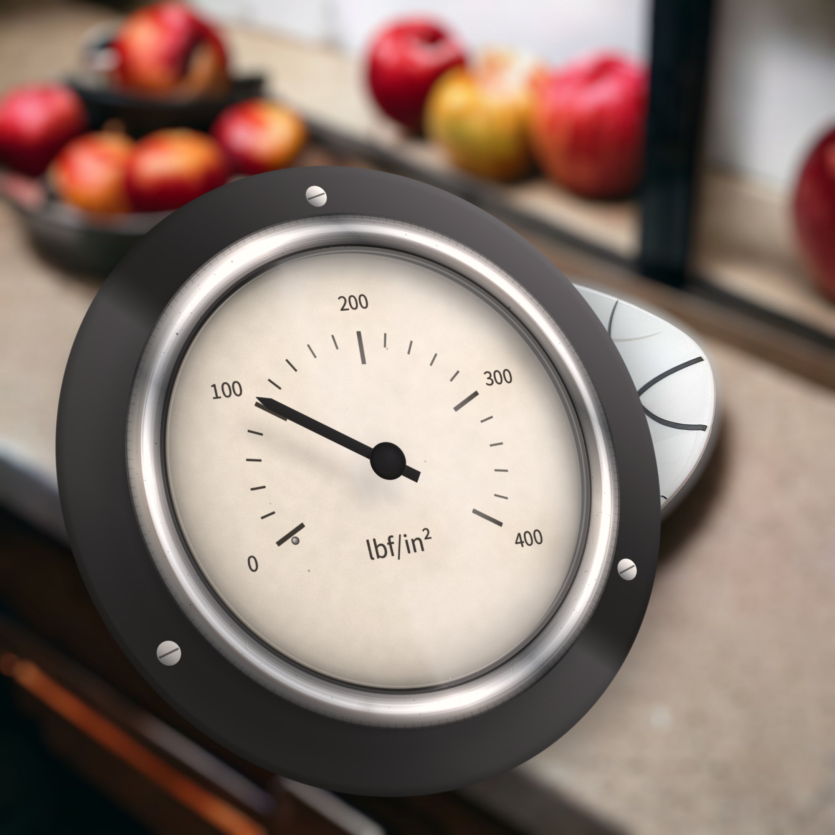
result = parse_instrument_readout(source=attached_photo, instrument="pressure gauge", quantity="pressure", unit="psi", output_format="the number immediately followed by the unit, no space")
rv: 100psi
